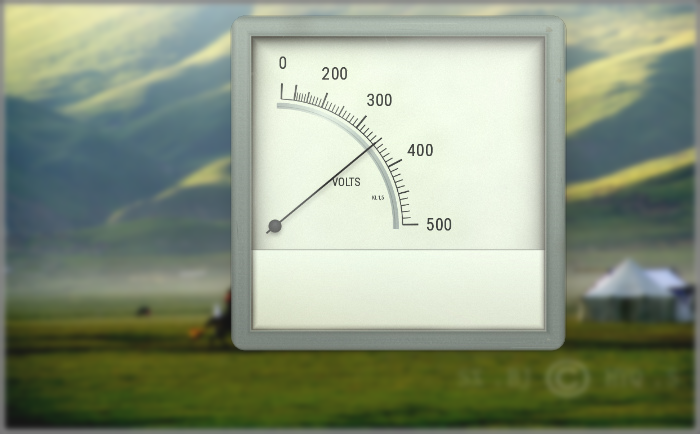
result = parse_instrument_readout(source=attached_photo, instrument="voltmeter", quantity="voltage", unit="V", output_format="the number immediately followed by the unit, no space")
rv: 350V
